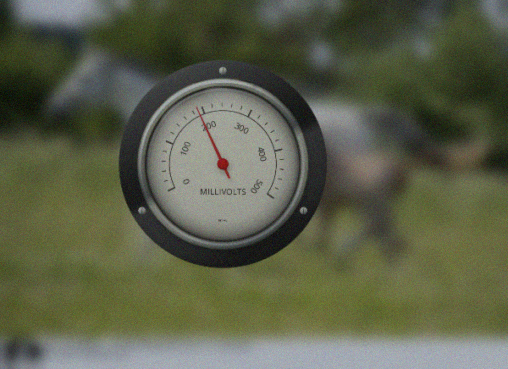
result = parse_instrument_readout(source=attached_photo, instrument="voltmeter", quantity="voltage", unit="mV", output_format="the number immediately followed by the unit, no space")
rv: 190mV
